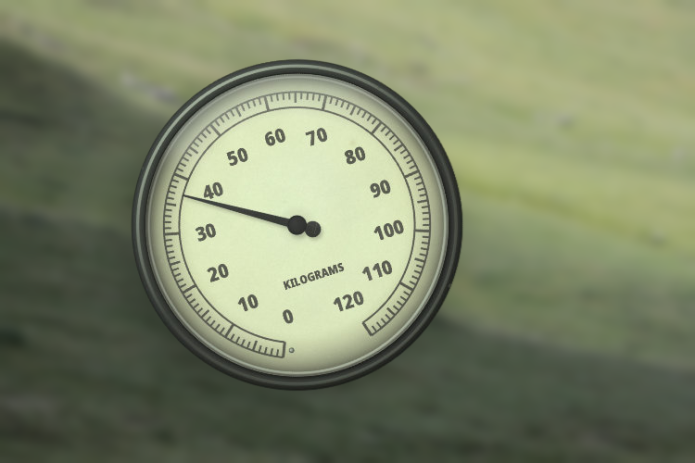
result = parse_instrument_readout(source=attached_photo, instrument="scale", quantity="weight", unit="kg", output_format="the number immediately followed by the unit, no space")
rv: 37kg
